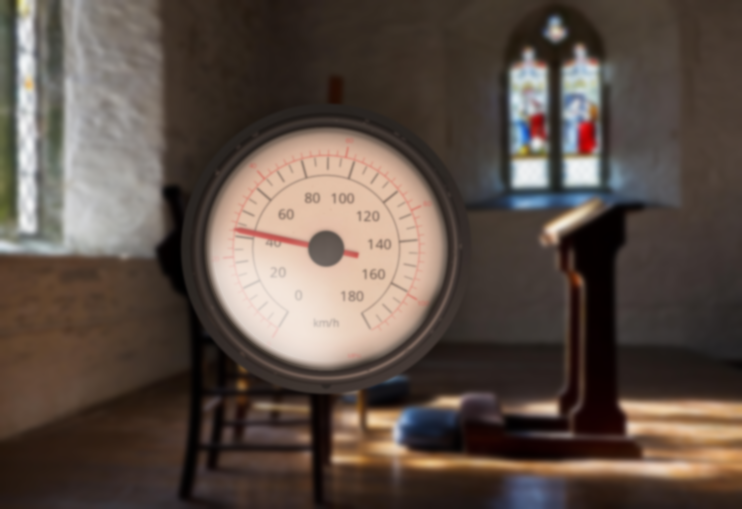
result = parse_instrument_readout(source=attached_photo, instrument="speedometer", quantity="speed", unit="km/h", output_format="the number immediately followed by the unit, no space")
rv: 42.5km/h
